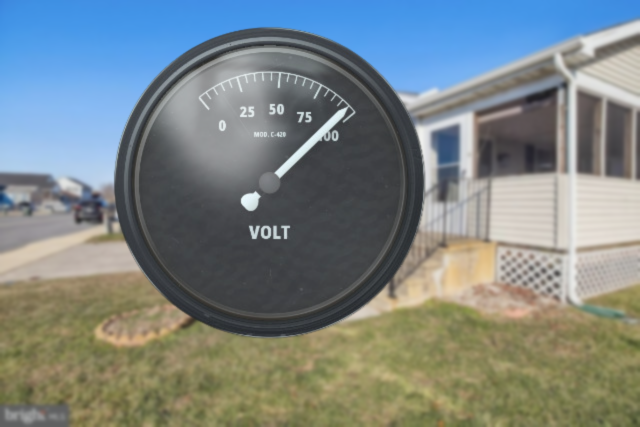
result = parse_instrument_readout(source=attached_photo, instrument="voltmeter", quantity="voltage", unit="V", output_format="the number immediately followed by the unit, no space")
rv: 95V
